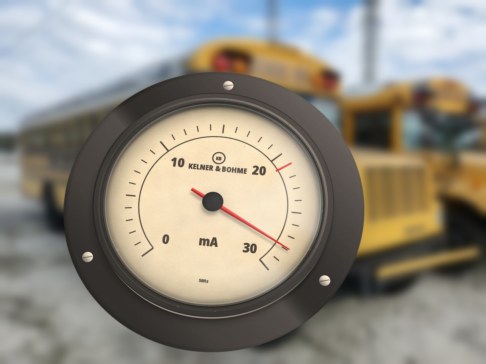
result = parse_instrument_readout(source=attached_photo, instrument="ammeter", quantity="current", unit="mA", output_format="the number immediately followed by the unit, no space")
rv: 28mA
